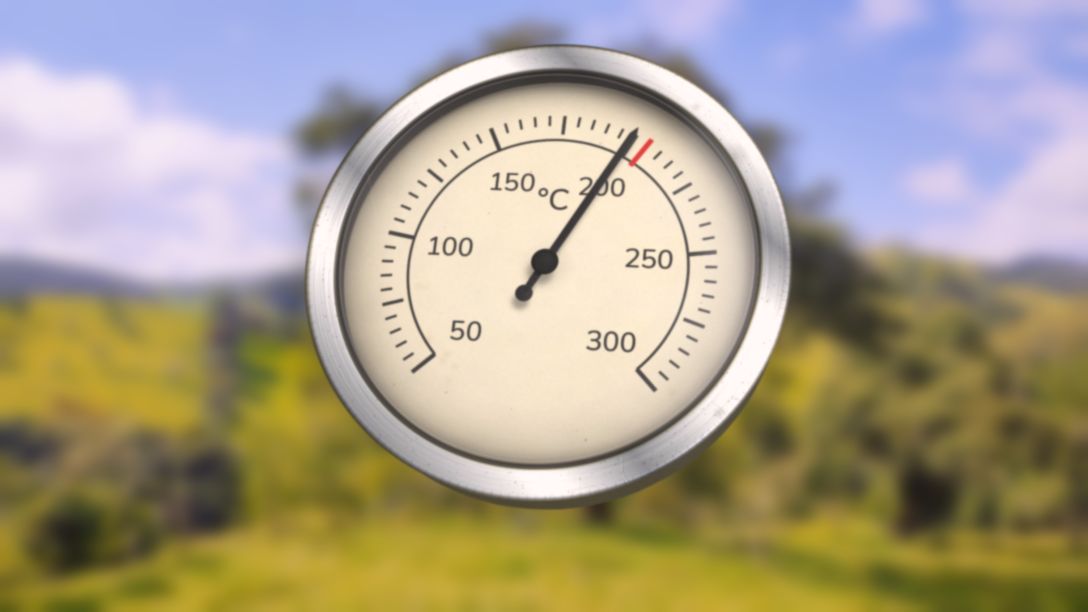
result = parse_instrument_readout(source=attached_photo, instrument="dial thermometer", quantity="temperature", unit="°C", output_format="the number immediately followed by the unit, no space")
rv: 200°C
